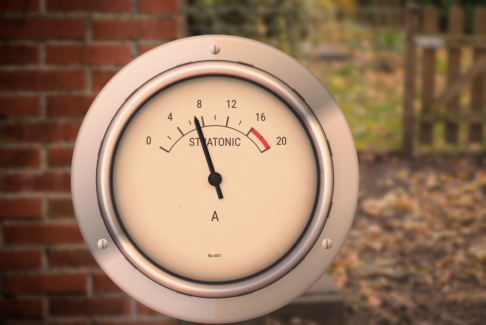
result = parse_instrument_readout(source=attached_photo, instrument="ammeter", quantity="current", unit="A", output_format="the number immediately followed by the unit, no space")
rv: 7A
